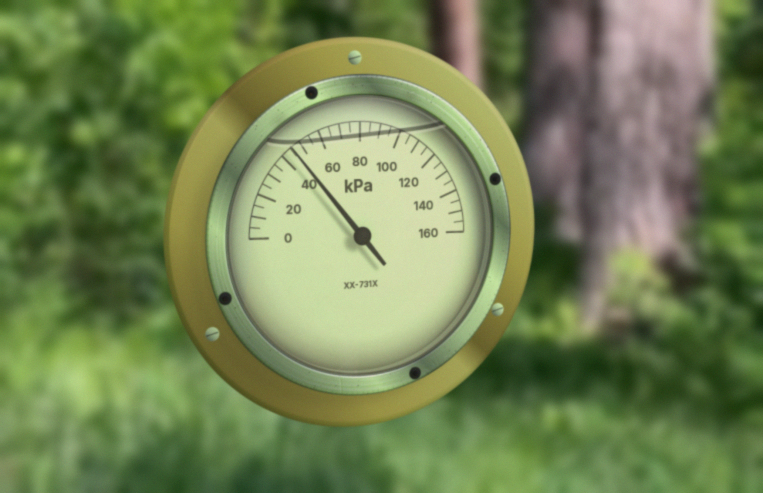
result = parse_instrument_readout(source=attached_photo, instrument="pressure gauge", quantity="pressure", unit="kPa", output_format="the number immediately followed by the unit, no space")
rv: 45kPa
